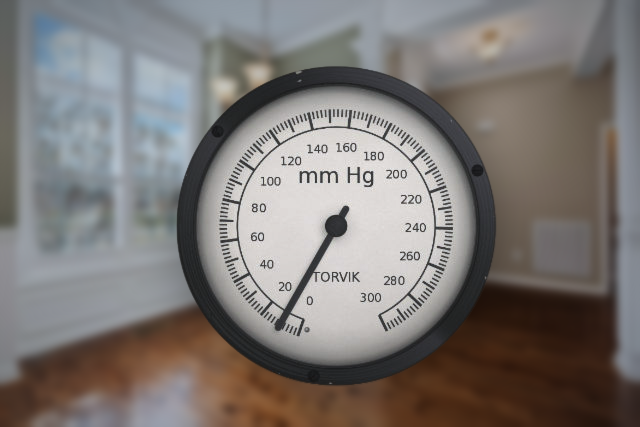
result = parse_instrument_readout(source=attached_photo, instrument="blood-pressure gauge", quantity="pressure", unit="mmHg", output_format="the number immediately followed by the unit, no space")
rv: 10mmHg
